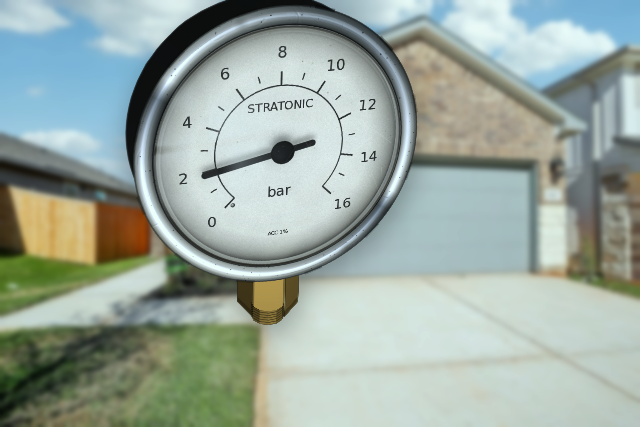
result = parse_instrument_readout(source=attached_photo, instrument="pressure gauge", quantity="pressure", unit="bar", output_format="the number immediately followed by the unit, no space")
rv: 2bar
